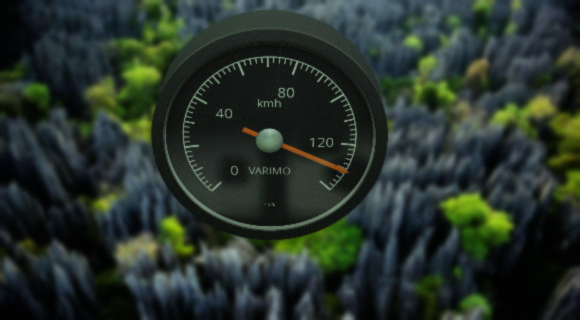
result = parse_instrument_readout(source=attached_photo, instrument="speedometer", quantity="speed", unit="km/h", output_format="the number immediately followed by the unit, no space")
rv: 130km/h
